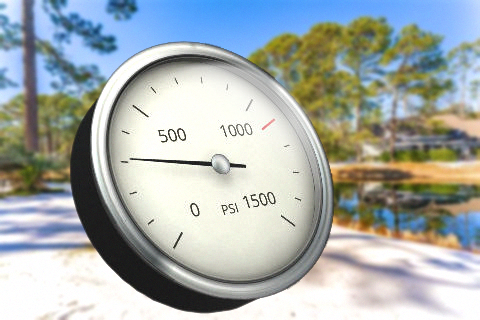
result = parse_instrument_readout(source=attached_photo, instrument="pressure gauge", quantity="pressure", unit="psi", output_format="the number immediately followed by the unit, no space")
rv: 300psi
